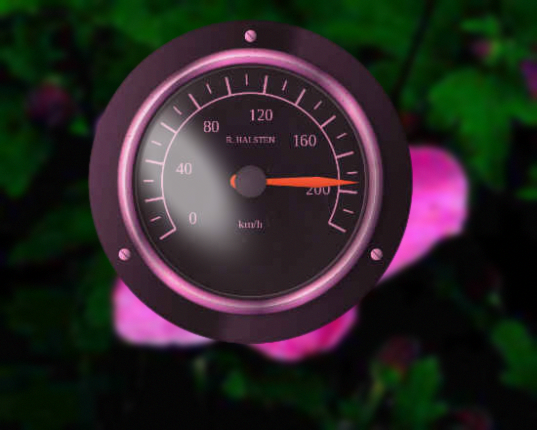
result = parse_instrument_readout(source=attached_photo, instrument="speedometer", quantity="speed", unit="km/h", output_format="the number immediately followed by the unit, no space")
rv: 195km/h
